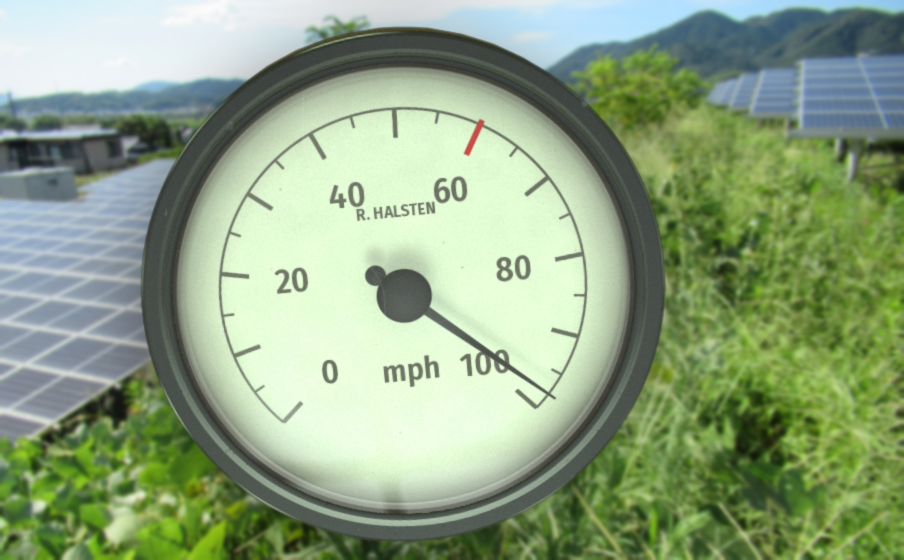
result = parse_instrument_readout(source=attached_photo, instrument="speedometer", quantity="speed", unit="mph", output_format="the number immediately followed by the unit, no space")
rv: 97.5mph
